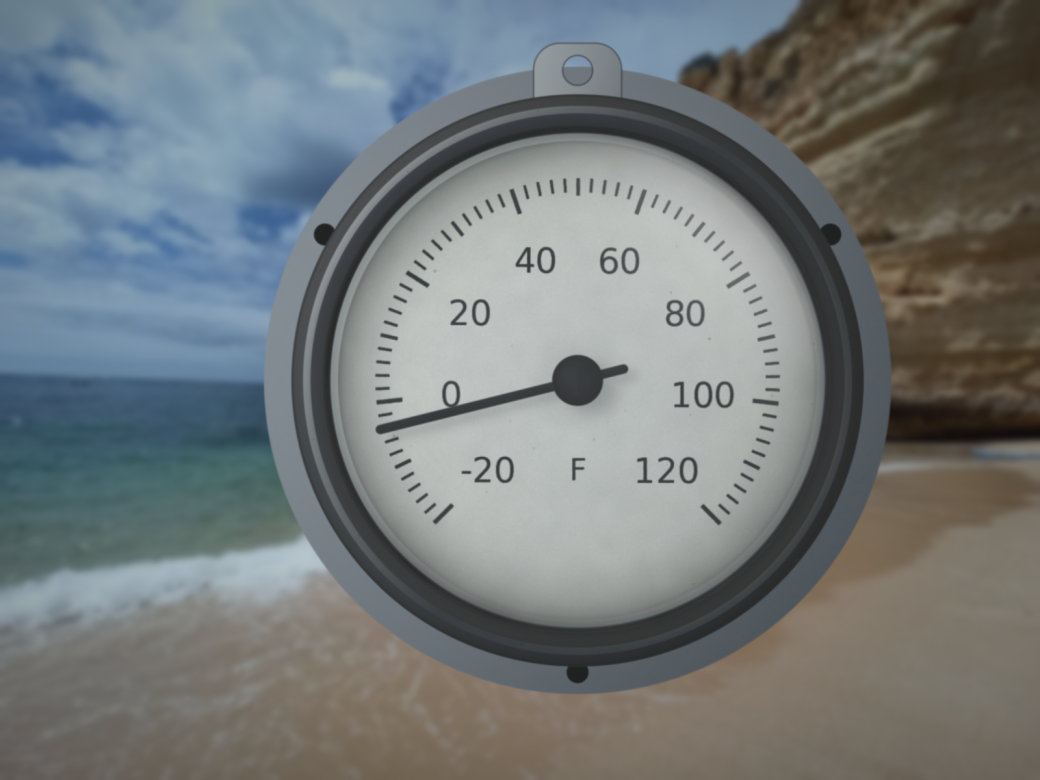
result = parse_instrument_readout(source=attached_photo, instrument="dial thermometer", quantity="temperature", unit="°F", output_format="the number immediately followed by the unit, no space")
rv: -4°F
